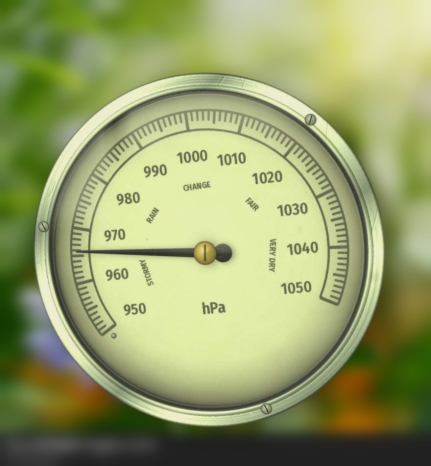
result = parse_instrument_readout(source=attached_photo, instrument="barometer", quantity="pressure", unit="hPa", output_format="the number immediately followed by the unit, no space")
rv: 966hPa
